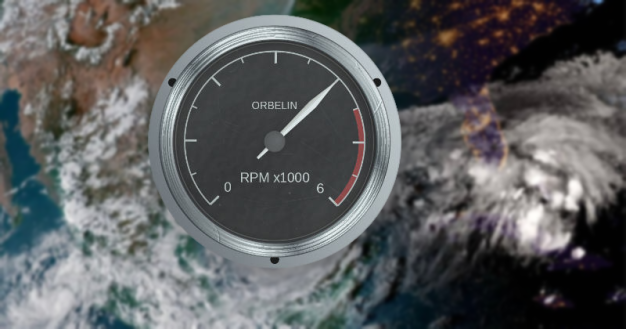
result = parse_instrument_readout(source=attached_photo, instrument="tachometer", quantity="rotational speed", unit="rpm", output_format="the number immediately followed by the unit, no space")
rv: 4000rpm
